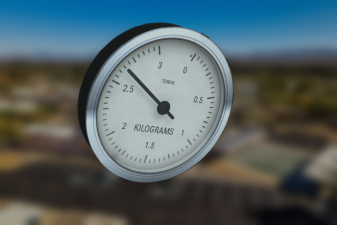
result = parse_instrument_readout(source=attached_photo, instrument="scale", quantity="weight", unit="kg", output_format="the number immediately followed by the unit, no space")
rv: 2.65kg
